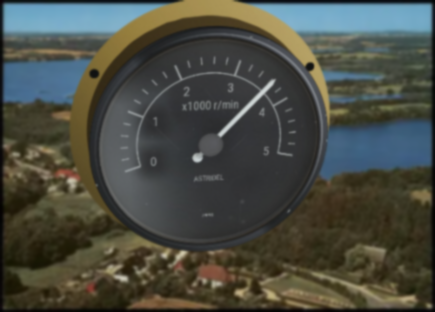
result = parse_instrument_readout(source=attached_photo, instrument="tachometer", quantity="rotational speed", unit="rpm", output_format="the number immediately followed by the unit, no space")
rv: 3600rpm
